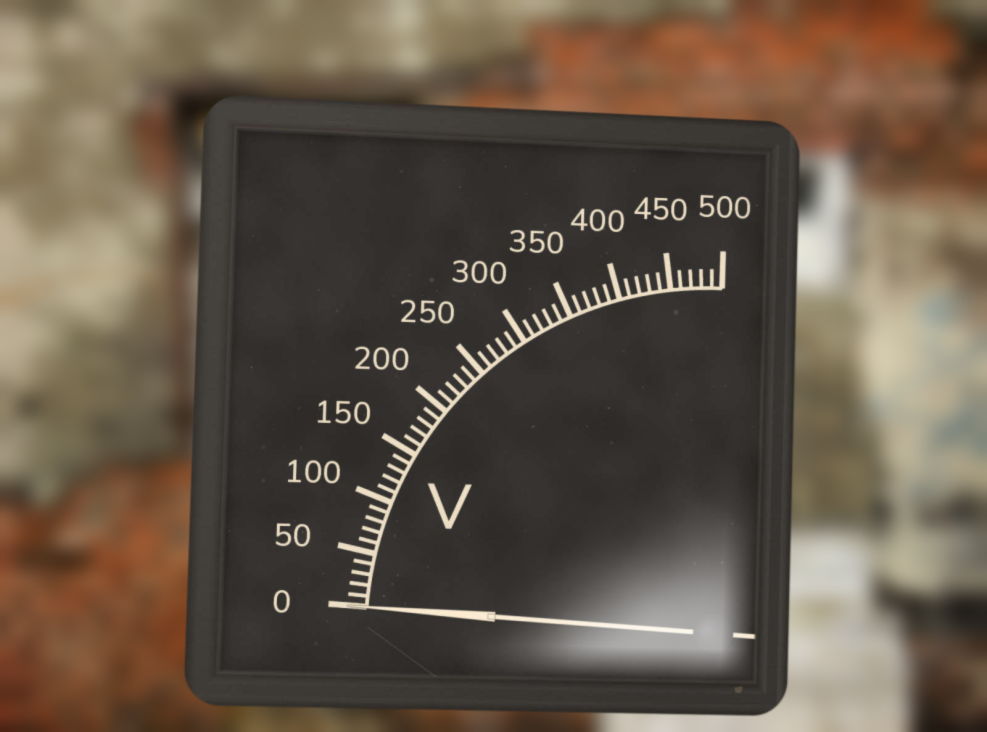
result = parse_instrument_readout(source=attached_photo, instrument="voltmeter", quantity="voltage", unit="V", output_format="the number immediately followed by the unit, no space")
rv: 0V
